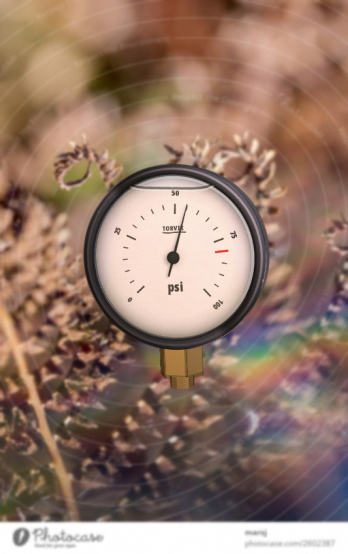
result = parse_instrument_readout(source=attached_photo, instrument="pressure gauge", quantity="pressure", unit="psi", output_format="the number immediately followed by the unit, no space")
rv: 55psi
